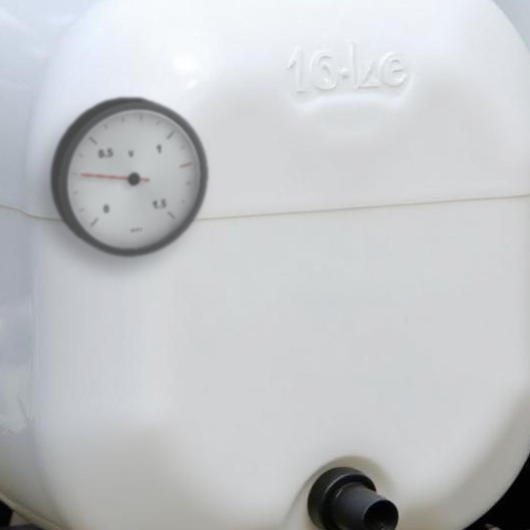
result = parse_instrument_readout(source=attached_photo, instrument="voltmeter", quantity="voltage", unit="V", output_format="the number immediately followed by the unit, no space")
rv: 0.3V
